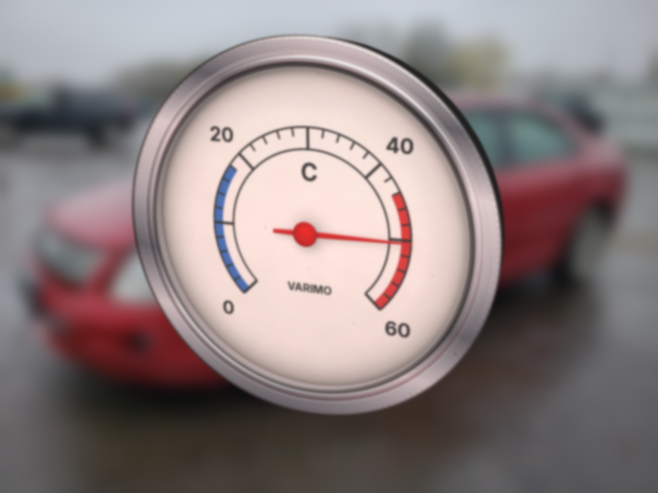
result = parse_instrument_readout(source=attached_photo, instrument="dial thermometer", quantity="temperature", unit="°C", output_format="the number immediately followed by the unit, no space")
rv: 50°C
